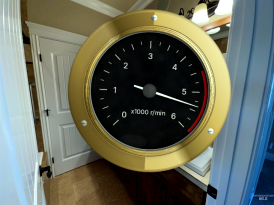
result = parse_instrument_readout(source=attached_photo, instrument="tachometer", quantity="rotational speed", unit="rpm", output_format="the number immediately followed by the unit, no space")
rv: 5375rpm
